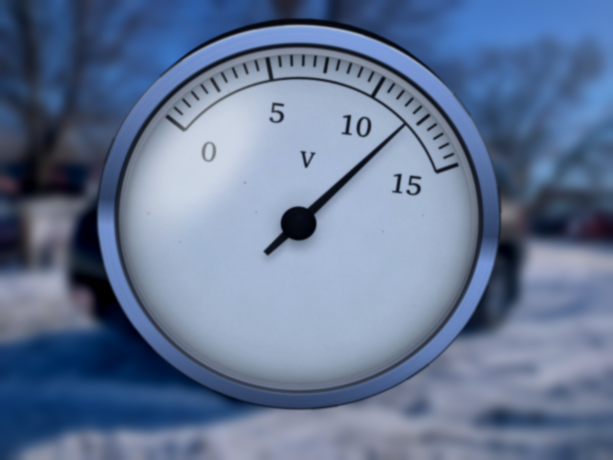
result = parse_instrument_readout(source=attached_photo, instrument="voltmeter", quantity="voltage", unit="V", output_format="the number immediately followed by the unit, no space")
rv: 12V
